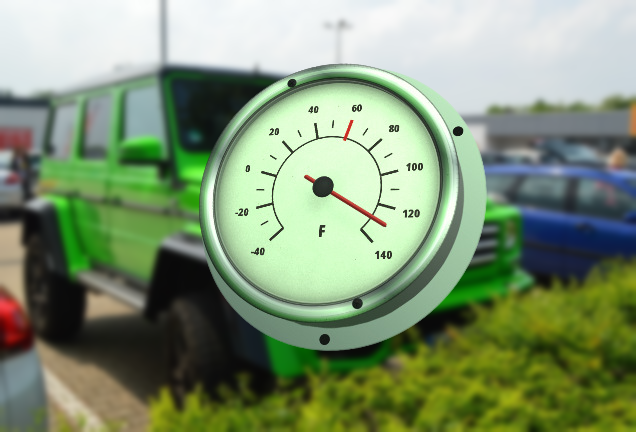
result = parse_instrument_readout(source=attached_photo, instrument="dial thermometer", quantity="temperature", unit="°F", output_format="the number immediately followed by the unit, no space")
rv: 130°F
